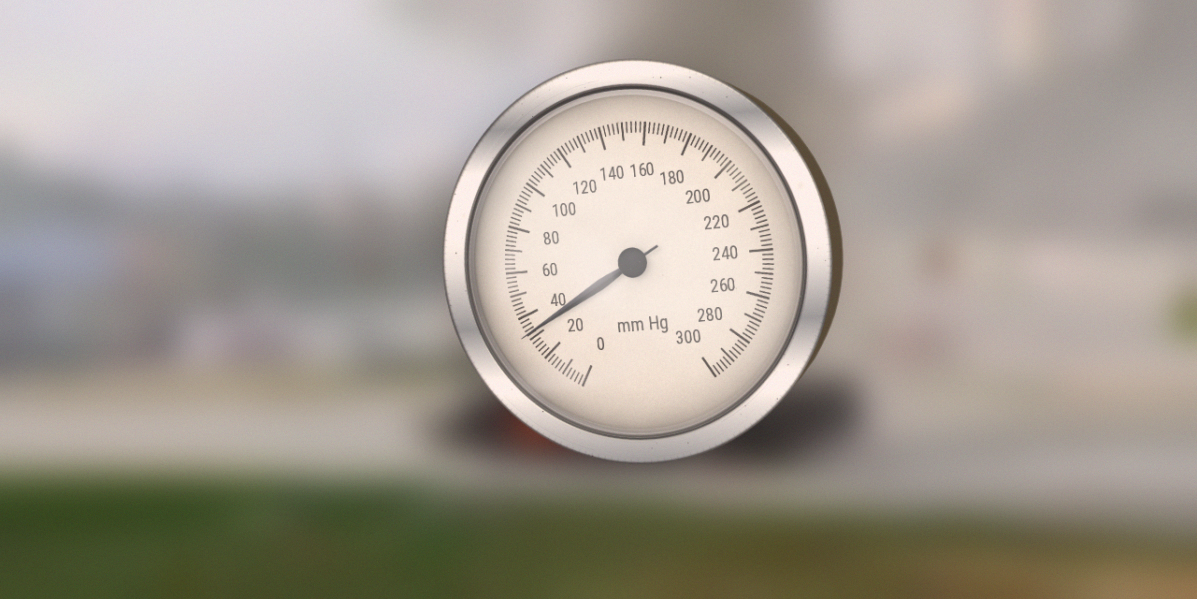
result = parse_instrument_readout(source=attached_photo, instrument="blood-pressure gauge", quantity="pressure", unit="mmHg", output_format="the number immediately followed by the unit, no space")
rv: 32mmHg
